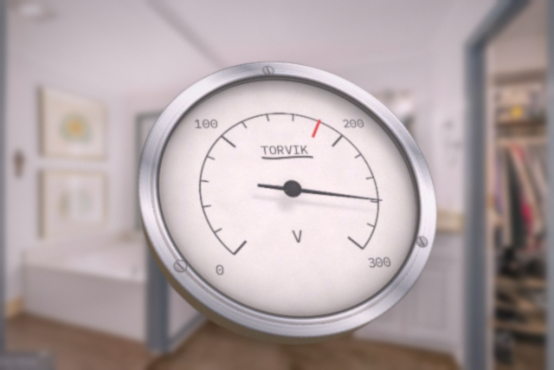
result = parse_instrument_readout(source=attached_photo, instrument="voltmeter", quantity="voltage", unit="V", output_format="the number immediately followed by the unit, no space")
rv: 260V
